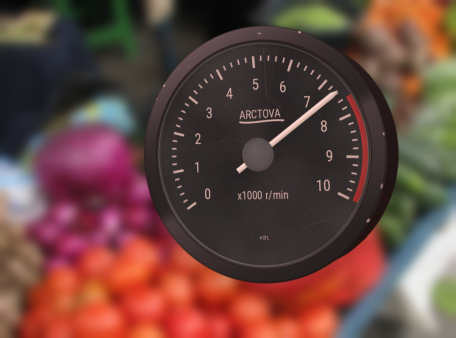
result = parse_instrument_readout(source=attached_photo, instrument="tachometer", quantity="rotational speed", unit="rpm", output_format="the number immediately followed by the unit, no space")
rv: 7400rpm
